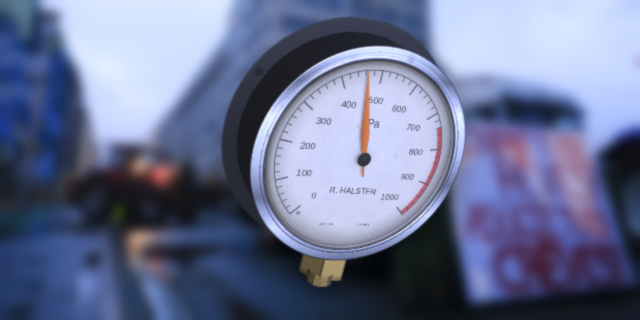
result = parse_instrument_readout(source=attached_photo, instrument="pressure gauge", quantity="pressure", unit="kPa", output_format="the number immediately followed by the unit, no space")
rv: 460kPa
